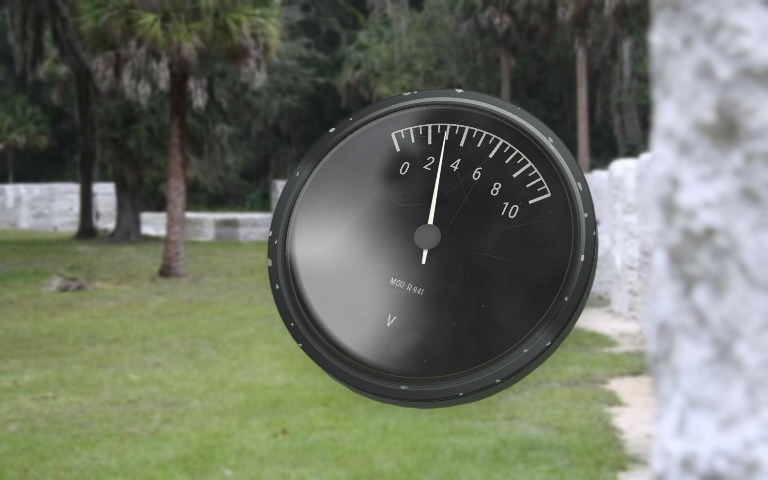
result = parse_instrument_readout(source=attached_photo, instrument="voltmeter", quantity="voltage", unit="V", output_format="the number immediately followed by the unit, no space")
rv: 3V
